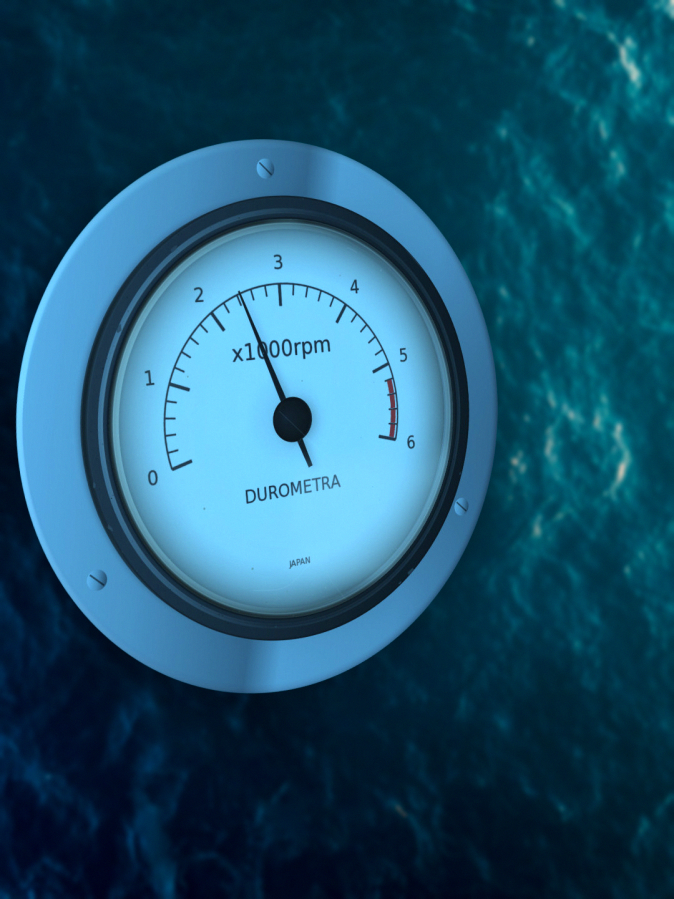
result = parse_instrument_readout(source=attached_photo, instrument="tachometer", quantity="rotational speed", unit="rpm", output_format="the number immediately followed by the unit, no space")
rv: 2400rpm
